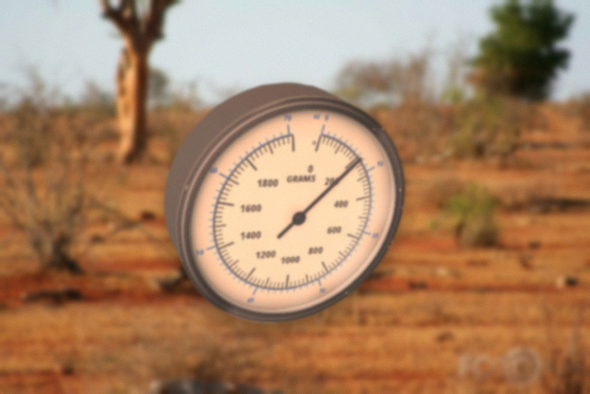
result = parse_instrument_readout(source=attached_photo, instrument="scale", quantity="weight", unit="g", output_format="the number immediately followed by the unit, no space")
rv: 200g
